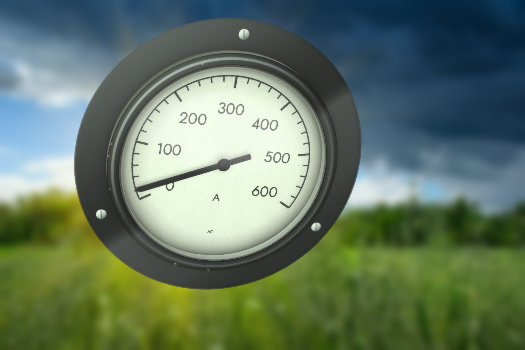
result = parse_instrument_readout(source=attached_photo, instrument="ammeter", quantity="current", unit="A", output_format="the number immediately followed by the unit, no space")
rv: 20A
